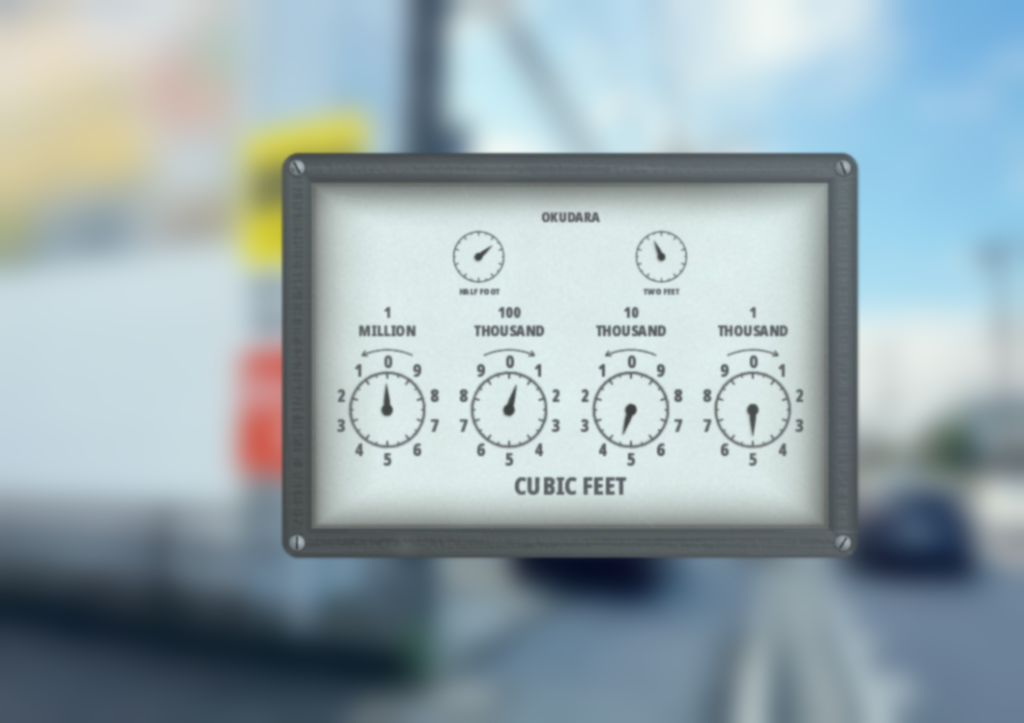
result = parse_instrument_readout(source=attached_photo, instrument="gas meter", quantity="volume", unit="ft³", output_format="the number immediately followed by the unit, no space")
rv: 4500ft³
